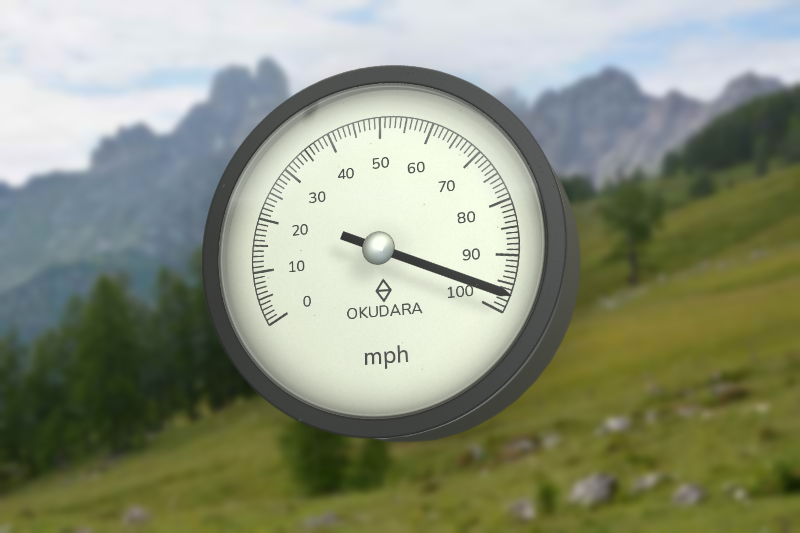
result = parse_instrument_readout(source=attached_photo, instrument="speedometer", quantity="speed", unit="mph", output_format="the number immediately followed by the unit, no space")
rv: 97mph
